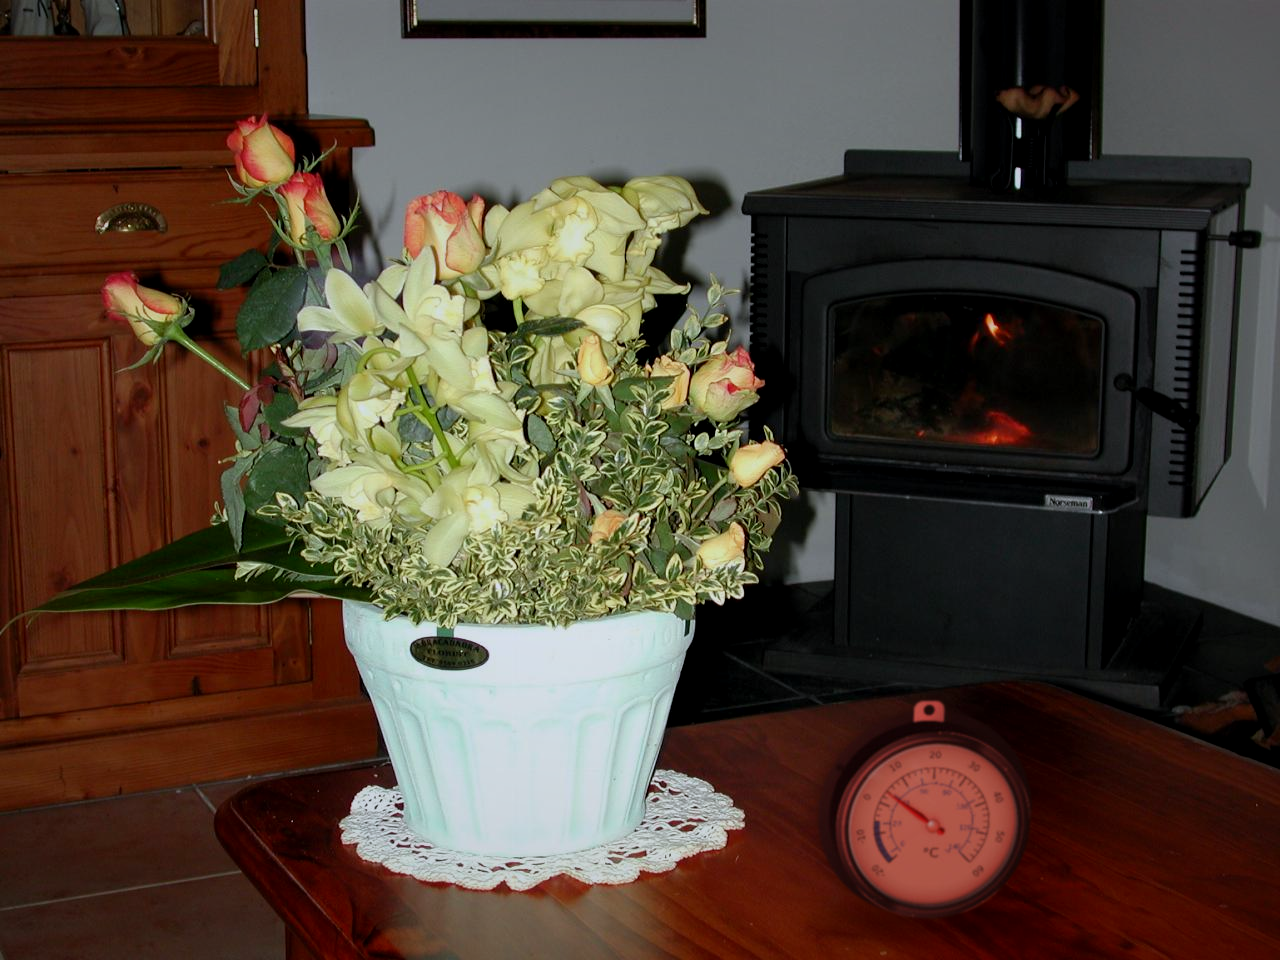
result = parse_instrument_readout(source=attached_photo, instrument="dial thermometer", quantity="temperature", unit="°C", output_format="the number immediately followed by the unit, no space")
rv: 4°C
